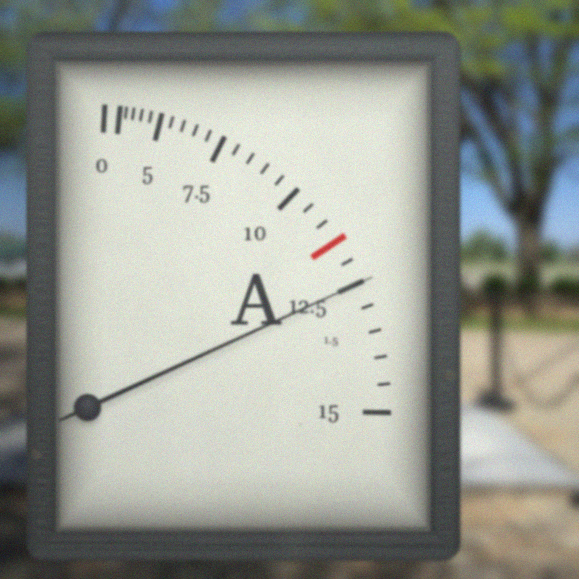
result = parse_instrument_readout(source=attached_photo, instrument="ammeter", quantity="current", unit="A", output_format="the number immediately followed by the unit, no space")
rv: 12.5A
